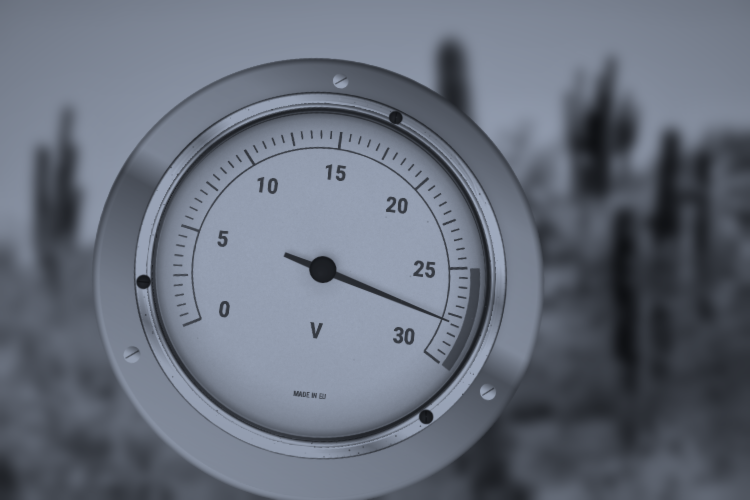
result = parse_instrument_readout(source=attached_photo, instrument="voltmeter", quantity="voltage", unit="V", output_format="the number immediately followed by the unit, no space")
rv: 28V
